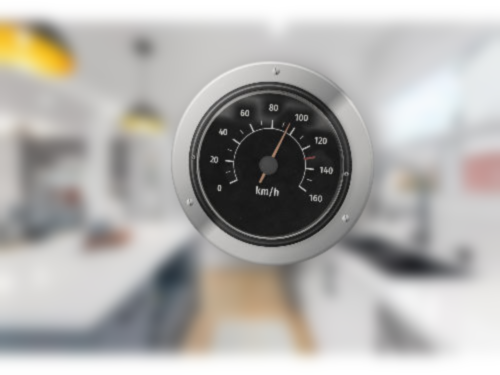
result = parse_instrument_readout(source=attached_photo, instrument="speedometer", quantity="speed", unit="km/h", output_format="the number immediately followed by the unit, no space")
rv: 95km/h
